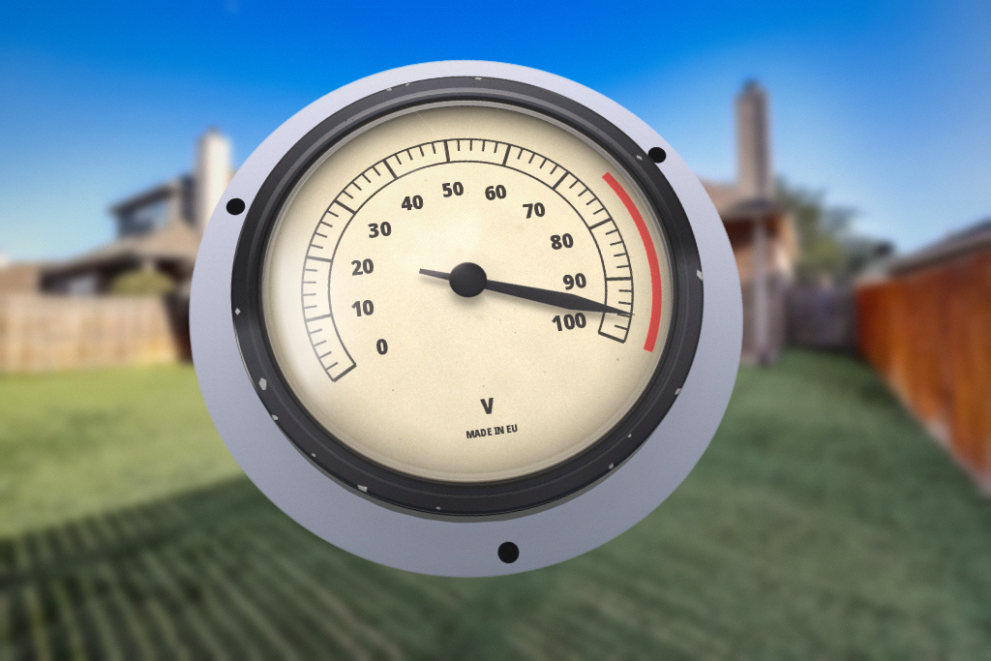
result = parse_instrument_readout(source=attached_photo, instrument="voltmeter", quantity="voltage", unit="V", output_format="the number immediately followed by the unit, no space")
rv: 96V
